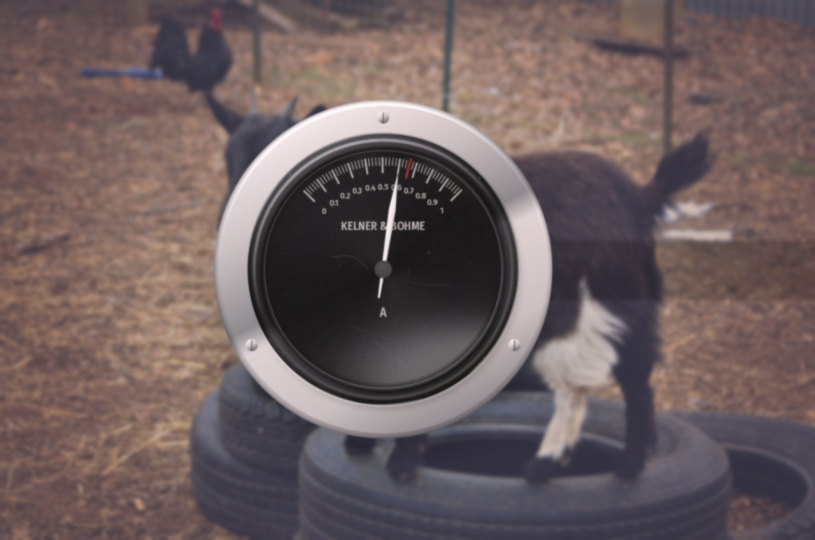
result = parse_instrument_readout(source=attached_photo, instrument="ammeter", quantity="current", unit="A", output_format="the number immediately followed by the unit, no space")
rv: 0.6A
